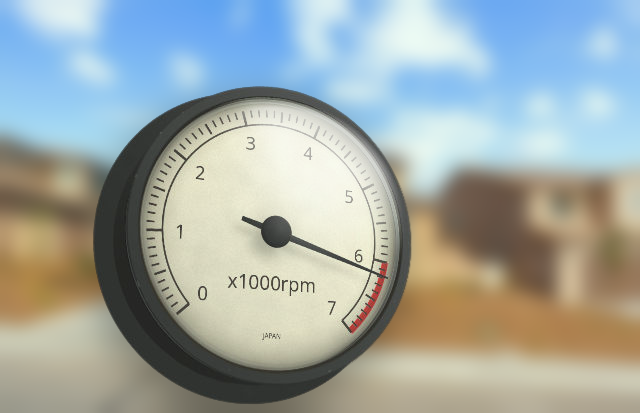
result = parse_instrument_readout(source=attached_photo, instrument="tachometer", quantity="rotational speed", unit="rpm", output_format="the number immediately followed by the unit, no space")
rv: 6200rpm
